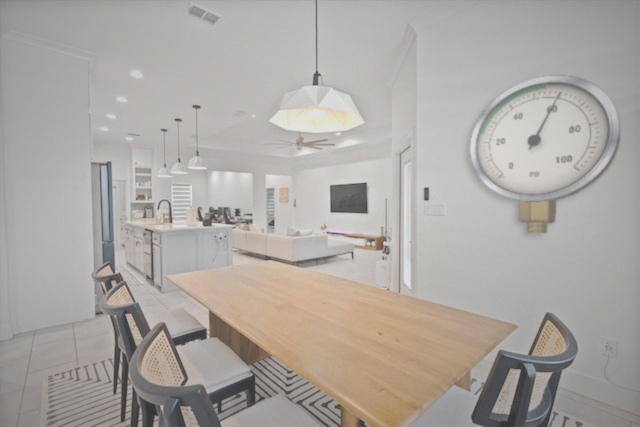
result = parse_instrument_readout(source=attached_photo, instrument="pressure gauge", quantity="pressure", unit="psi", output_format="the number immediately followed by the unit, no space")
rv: 60psi
